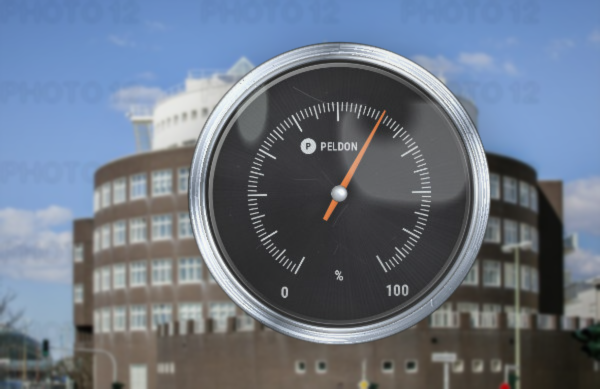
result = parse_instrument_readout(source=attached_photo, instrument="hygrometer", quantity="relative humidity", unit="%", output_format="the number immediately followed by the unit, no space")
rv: 60%
